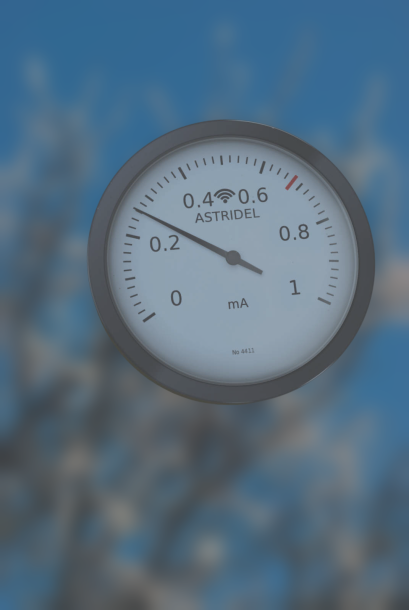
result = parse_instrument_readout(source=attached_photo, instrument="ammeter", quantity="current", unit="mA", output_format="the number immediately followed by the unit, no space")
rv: 0.26mA
